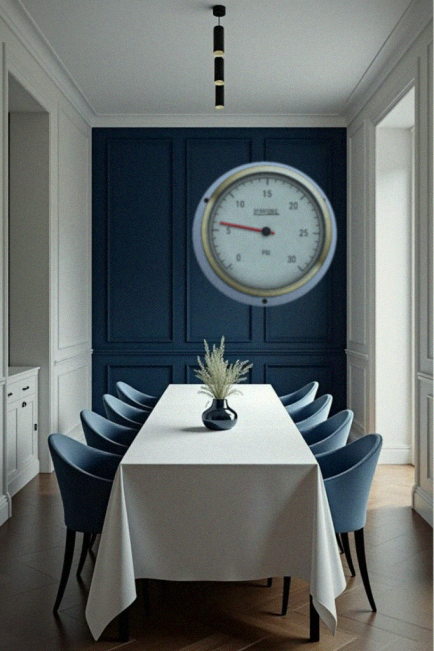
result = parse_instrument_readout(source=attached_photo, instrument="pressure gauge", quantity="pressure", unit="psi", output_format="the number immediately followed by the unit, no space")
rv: 6psi
